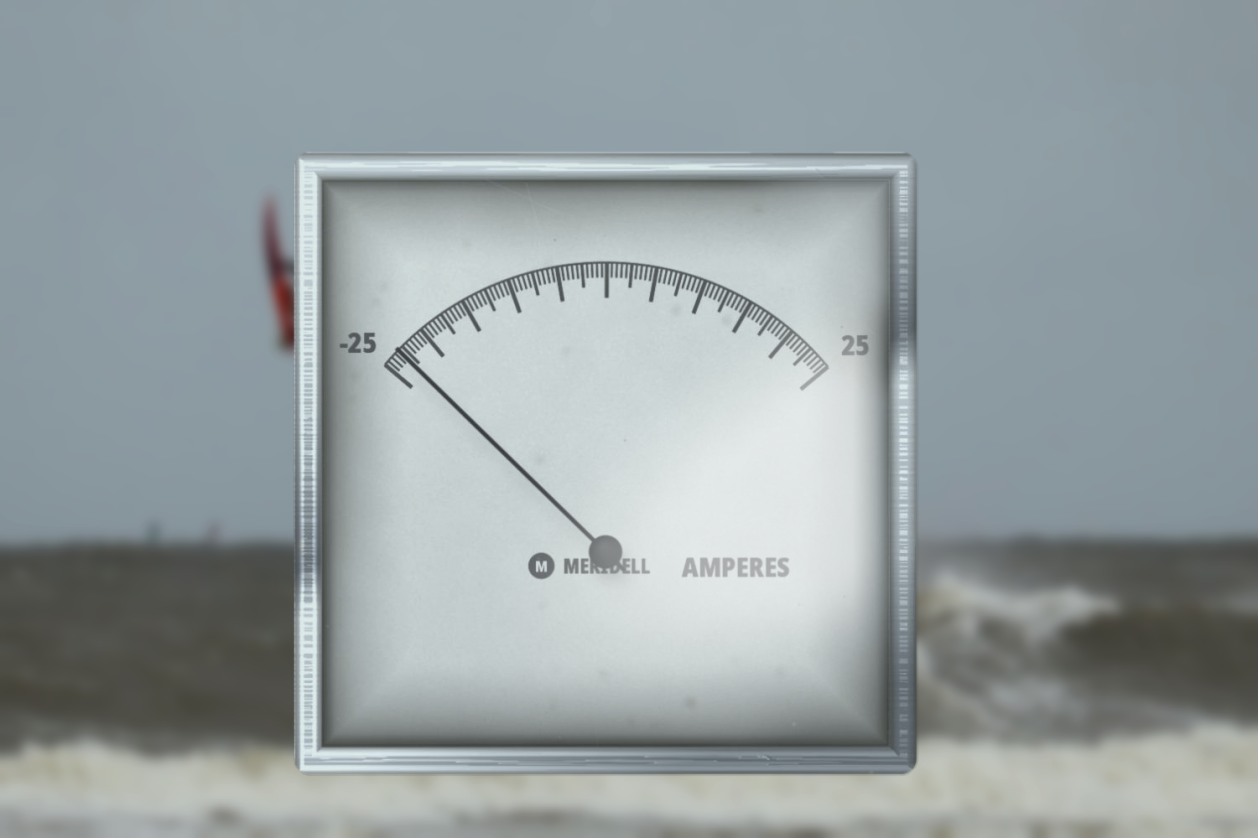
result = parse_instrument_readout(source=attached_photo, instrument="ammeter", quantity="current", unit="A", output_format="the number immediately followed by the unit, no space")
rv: -23A
